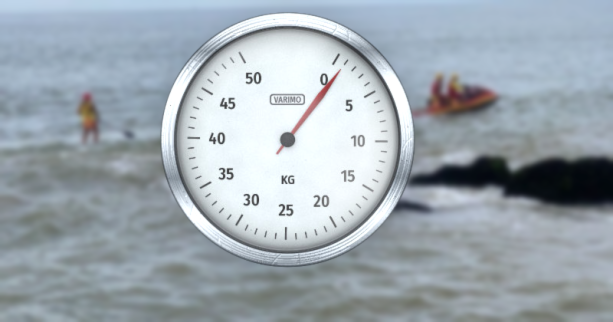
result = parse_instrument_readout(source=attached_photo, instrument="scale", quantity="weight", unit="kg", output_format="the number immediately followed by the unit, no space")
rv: 1kg
